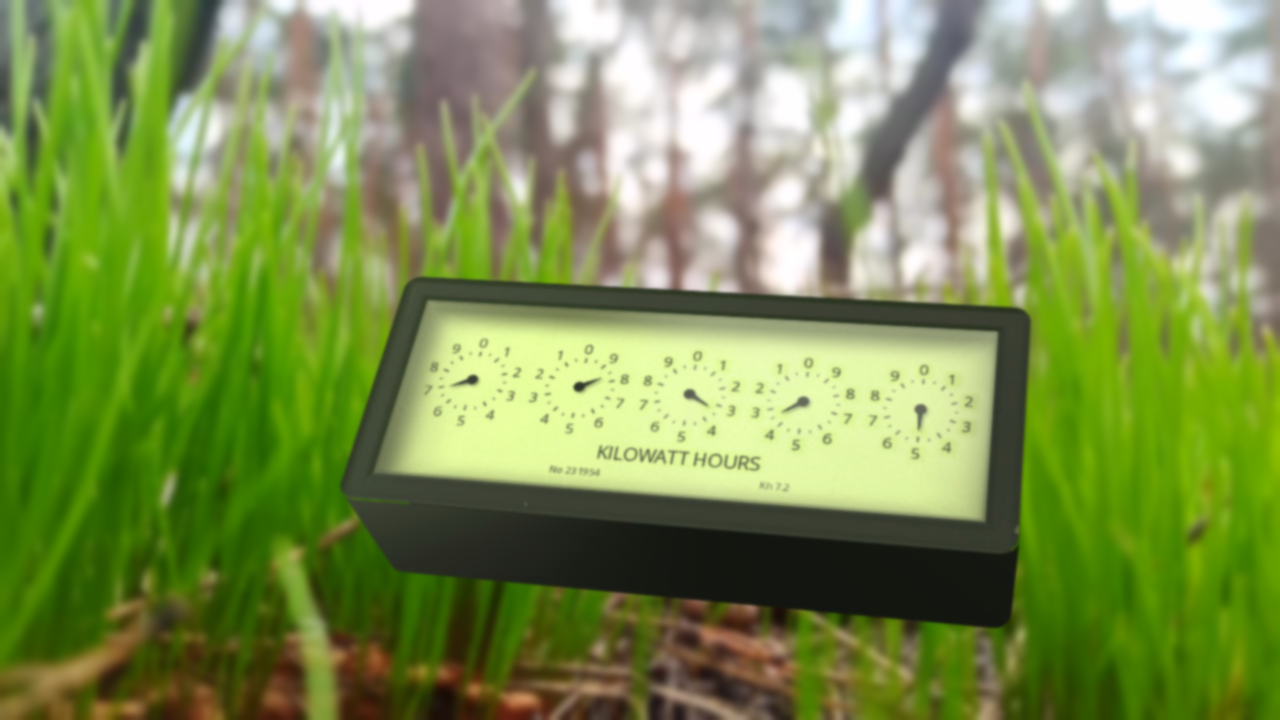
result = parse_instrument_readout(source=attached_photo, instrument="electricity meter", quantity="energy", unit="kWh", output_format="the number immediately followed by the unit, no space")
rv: 68335kWh
